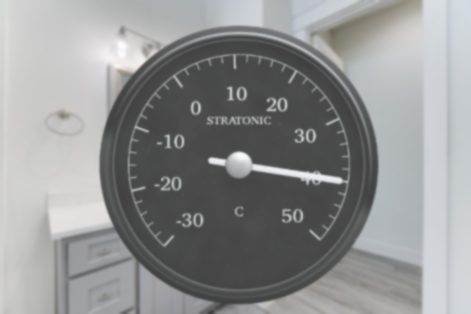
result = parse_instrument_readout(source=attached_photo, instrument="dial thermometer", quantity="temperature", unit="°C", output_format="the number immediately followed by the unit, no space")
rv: 40°C
